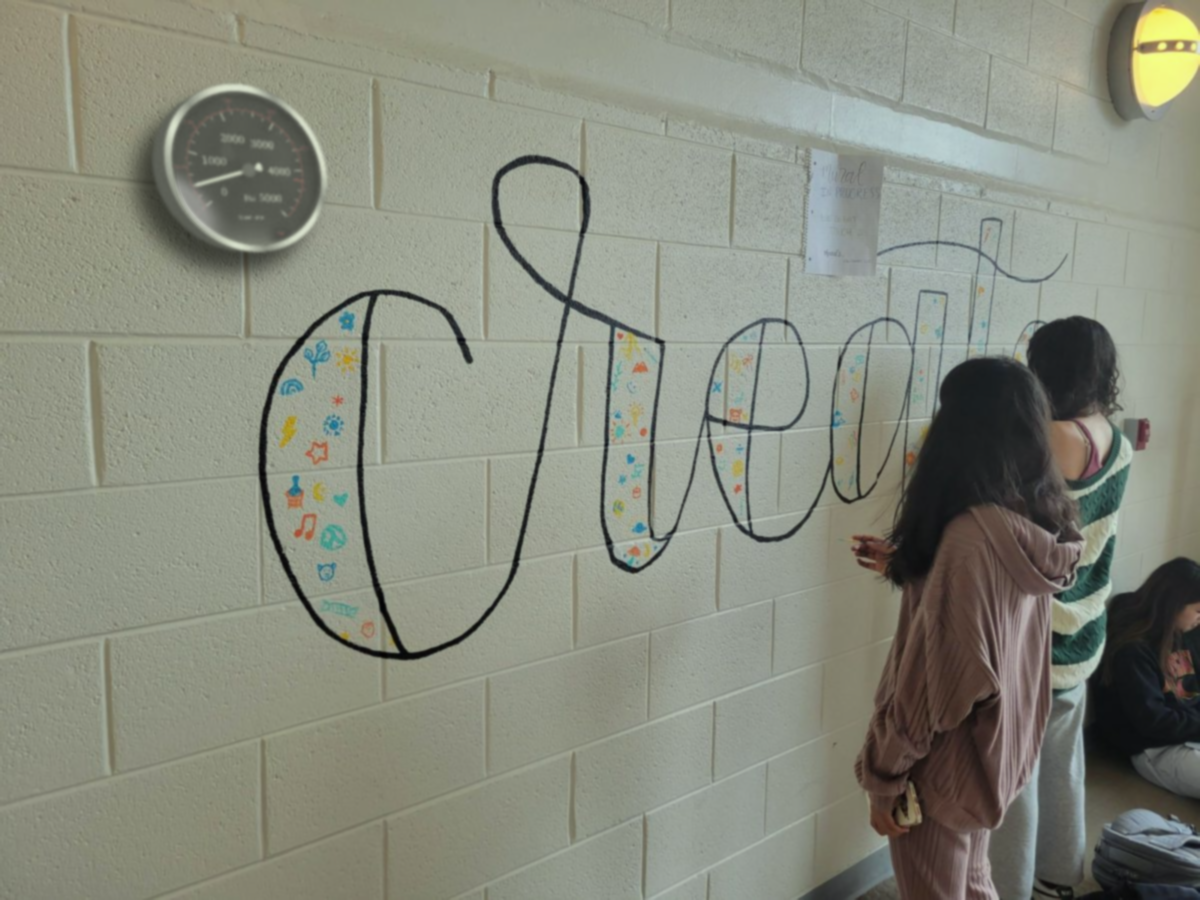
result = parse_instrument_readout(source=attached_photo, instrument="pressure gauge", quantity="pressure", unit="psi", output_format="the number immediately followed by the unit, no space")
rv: 400psi
